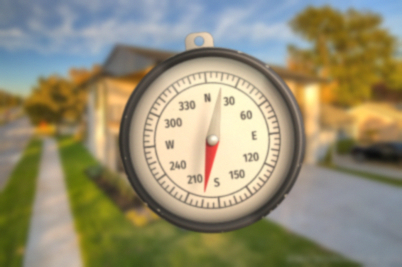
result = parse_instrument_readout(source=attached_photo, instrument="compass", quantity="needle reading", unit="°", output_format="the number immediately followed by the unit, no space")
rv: 195°
